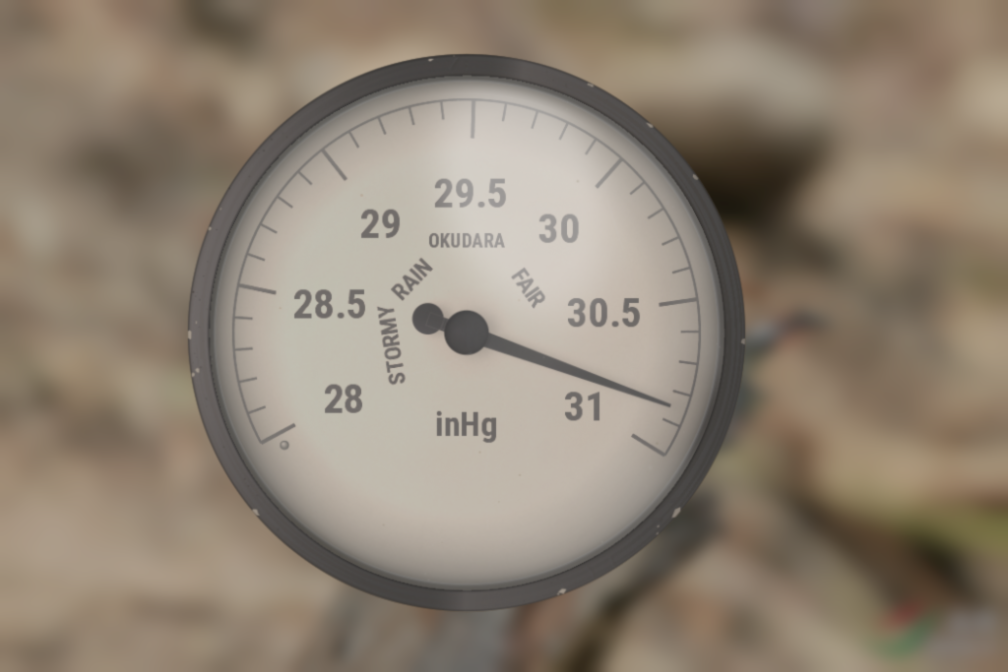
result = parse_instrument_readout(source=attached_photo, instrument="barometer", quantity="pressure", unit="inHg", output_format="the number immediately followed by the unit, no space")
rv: 30.85inHg
